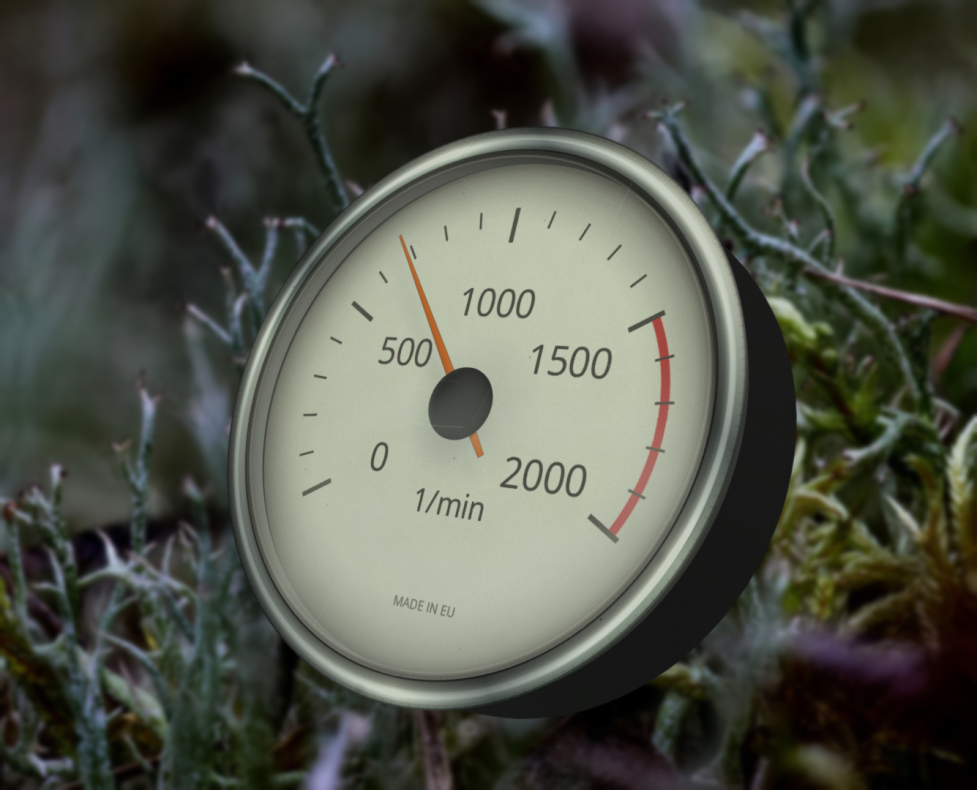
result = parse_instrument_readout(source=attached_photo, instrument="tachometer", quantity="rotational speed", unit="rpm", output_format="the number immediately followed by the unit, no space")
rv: 700rpm
